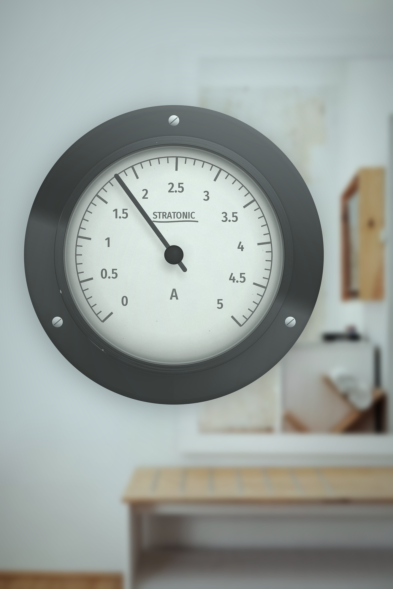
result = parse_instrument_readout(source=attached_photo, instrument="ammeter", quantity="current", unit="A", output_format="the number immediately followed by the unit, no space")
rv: 1.8A
